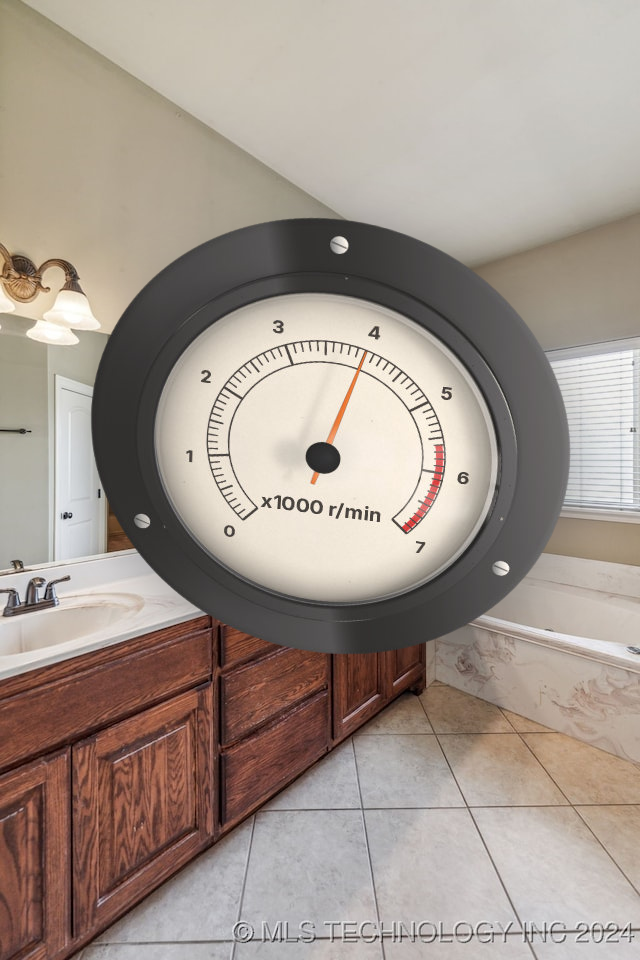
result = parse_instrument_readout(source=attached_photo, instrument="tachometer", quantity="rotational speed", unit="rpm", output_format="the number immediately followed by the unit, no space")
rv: 4000rpm
